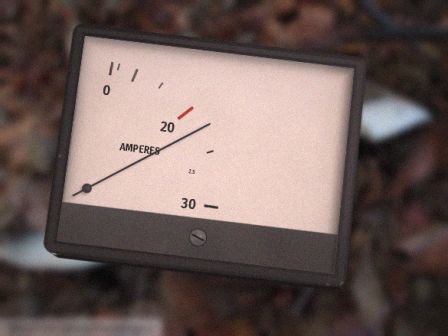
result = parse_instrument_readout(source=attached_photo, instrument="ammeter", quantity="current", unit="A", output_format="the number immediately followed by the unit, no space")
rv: 22.5A
